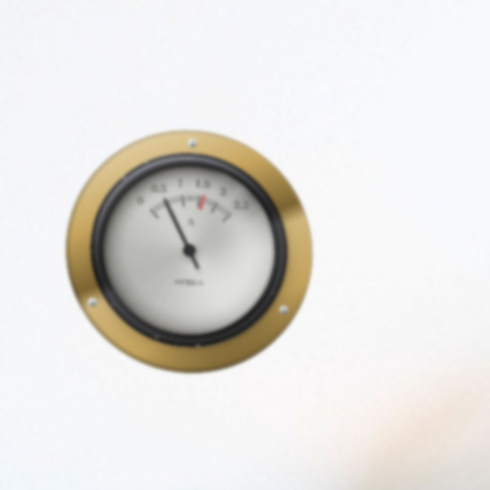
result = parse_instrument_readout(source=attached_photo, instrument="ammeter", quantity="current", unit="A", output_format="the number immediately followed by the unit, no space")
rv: 0.5A
